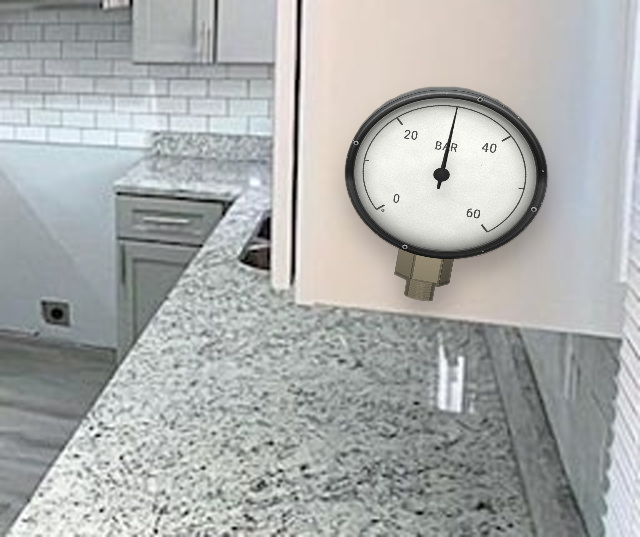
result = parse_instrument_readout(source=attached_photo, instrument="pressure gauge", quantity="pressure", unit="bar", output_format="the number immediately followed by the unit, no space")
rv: 30bar
